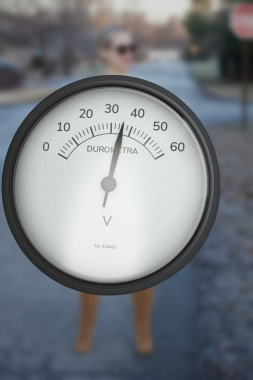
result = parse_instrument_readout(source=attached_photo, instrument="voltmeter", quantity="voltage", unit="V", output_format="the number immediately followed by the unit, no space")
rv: 36V
